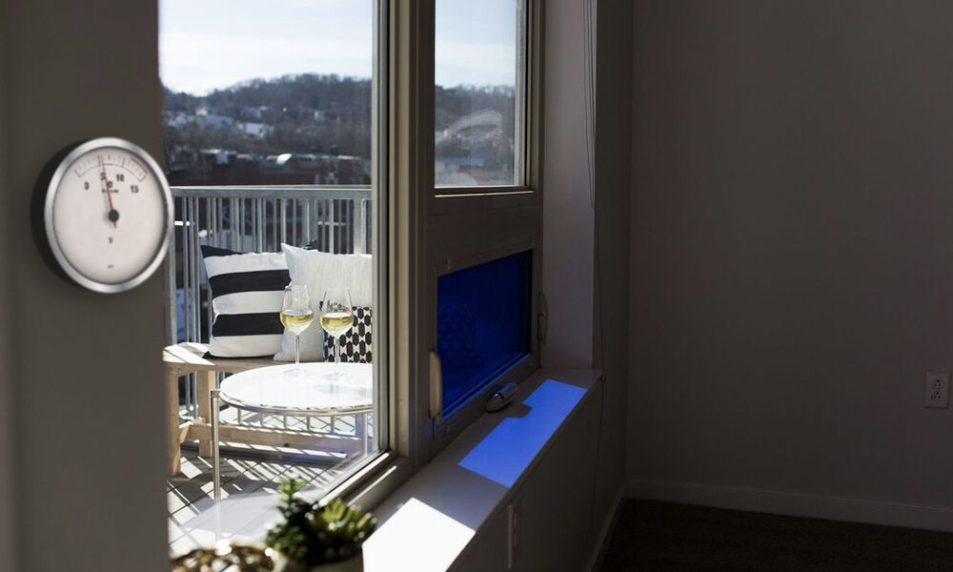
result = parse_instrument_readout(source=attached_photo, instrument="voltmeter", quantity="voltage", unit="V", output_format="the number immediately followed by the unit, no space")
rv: 5V
